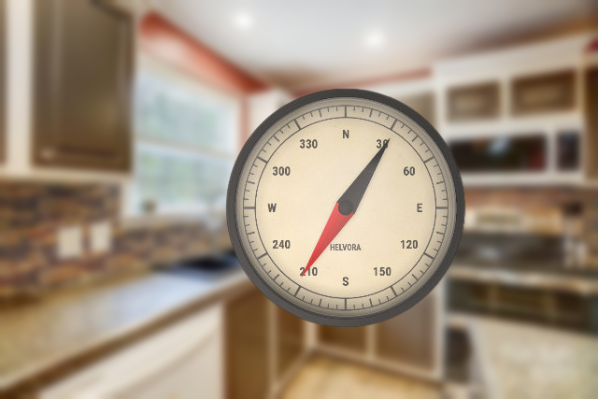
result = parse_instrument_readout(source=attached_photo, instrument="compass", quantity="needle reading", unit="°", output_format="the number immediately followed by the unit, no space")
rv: 212.5°
